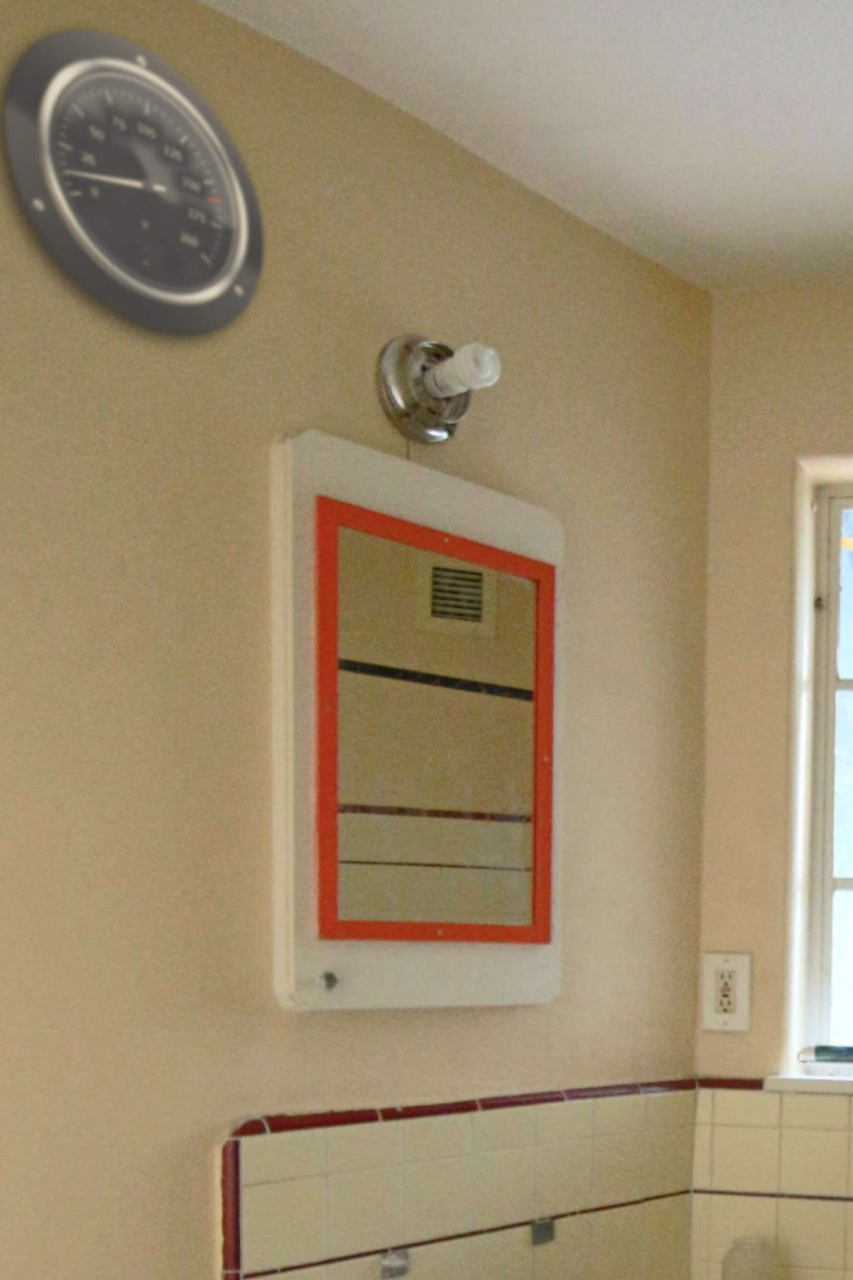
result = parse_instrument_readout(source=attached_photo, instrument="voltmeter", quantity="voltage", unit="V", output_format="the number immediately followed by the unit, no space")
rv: 10V
